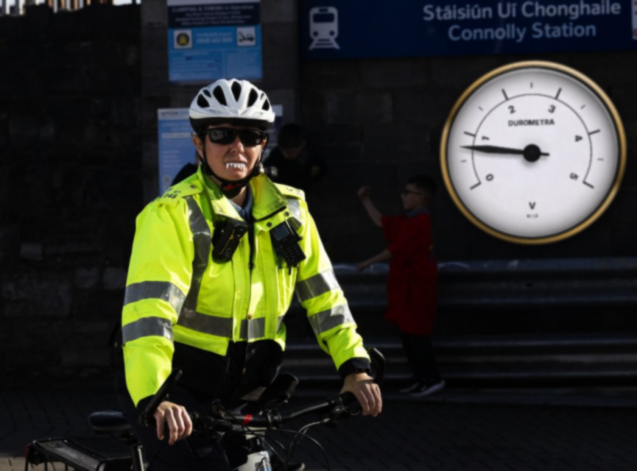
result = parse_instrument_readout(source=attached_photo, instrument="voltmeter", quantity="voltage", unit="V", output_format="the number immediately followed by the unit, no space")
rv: 0.75V
